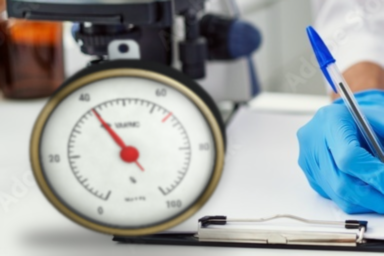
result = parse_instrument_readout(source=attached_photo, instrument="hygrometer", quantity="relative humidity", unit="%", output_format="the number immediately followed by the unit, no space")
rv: 40%
